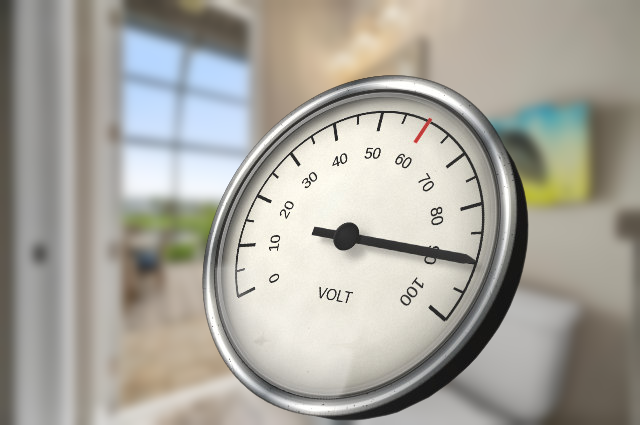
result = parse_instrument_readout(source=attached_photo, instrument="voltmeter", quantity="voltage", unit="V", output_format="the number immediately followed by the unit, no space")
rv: 90V
